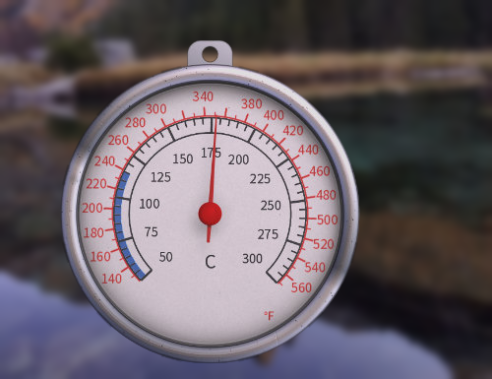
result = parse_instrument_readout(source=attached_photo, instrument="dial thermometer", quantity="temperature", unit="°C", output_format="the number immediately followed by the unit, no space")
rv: 177.5°C
